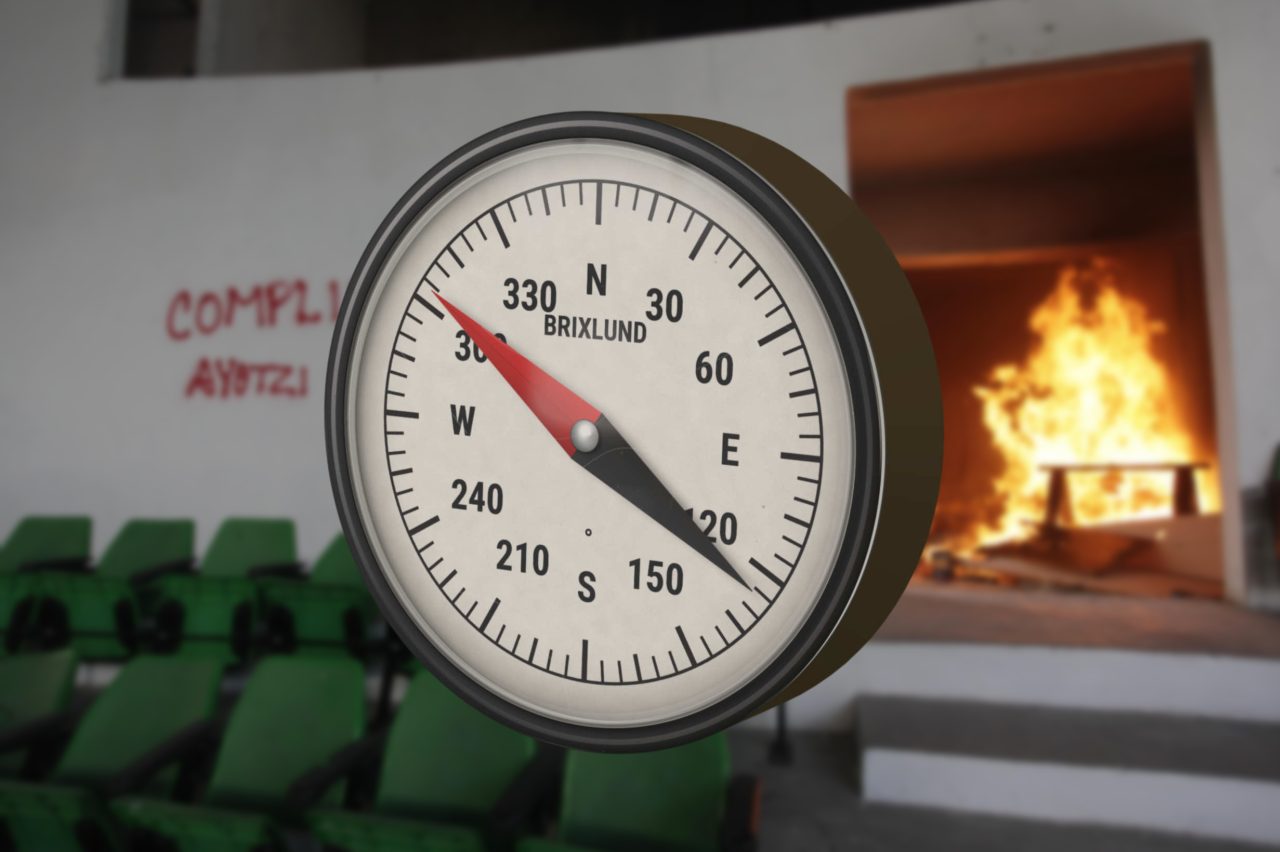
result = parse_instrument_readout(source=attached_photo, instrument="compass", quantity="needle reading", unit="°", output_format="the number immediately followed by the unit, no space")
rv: 305°
